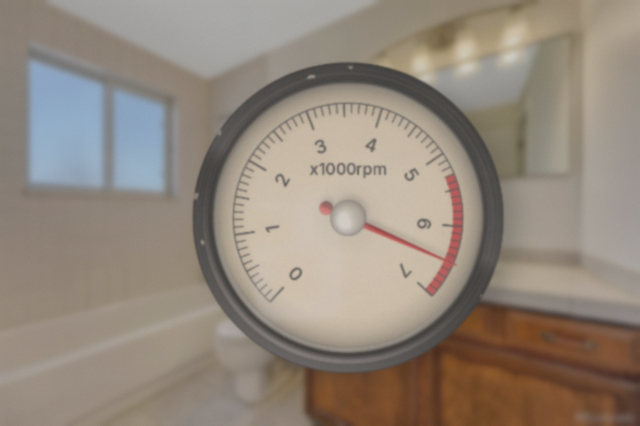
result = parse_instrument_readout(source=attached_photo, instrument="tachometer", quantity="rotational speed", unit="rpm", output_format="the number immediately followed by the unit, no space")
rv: 6500rpm
